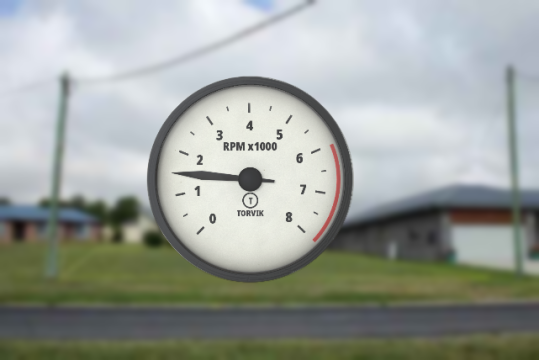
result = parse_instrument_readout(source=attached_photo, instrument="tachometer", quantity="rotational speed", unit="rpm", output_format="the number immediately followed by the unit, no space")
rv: 1500rpm
